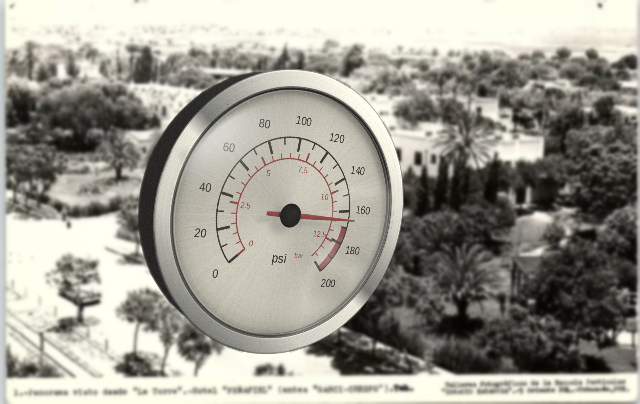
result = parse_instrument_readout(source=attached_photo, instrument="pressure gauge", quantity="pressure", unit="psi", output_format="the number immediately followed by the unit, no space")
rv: 165psi
